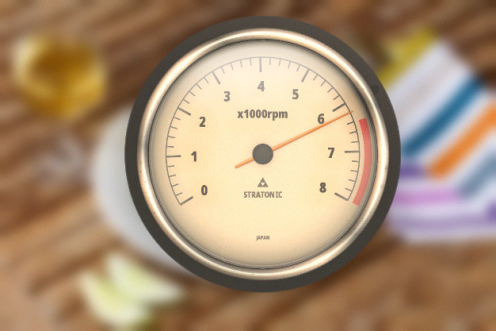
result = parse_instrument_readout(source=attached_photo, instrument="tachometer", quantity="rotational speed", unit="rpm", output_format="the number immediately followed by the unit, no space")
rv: 6200rpm
